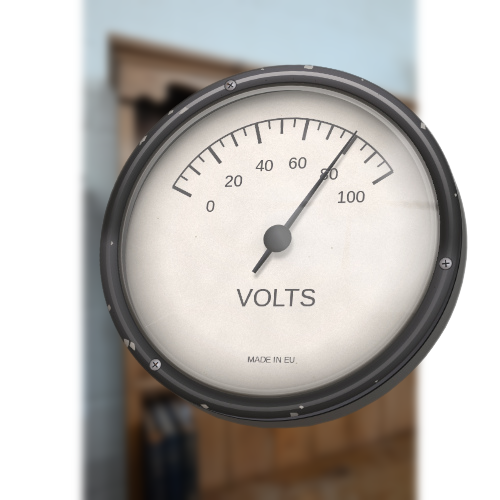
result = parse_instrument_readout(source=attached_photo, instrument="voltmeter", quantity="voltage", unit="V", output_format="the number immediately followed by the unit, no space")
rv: 80V
